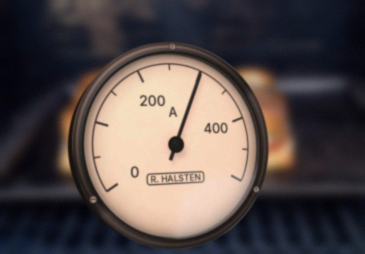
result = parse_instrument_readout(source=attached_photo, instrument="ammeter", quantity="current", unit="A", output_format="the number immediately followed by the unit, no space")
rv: 300A
